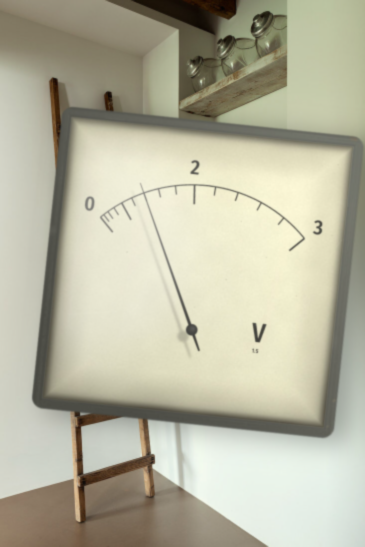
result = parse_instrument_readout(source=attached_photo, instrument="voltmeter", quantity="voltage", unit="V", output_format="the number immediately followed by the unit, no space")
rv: 1.4V
